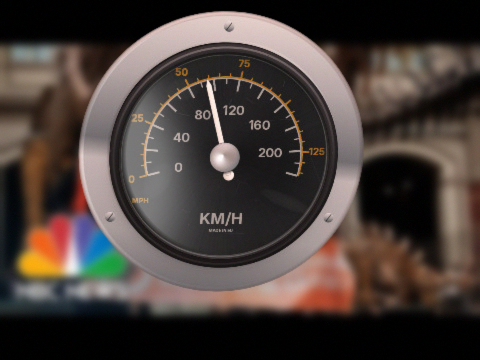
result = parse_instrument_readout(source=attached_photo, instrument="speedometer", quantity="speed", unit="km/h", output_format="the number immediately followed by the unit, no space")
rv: 95km/h
